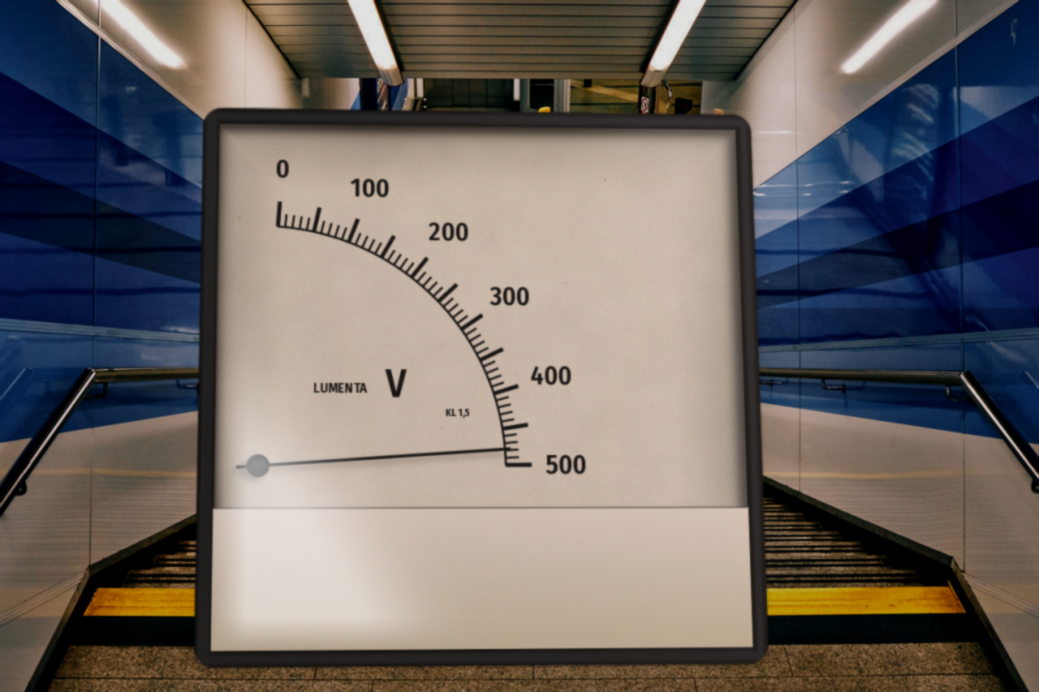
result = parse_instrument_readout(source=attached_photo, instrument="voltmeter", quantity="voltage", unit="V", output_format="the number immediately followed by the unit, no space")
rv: 480V
